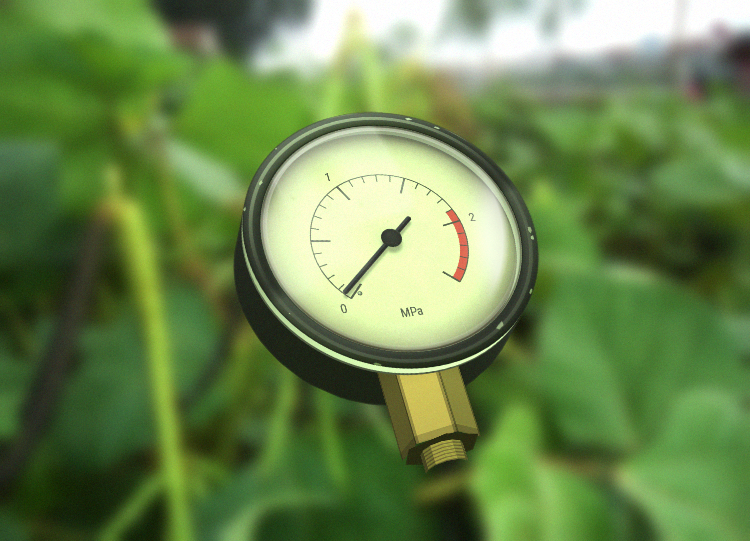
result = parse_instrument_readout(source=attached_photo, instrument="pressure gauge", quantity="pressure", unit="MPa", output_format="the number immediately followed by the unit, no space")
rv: 0.05MPa
